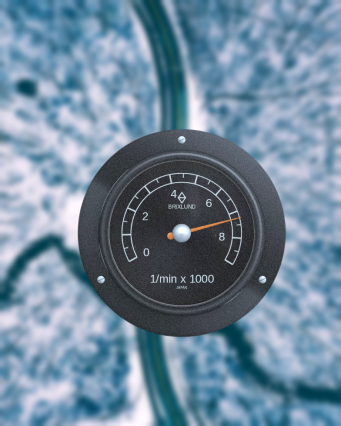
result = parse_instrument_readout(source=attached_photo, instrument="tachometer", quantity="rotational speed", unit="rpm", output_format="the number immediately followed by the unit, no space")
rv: 7250rpm
